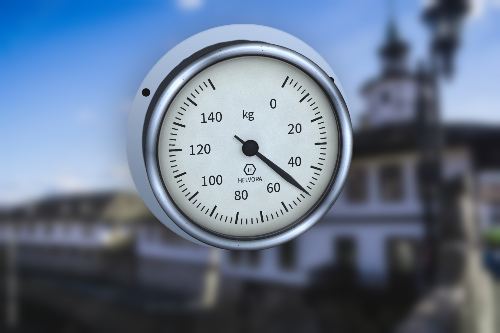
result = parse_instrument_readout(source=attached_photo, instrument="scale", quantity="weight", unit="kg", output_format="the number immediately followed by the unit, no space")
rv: 50kg
